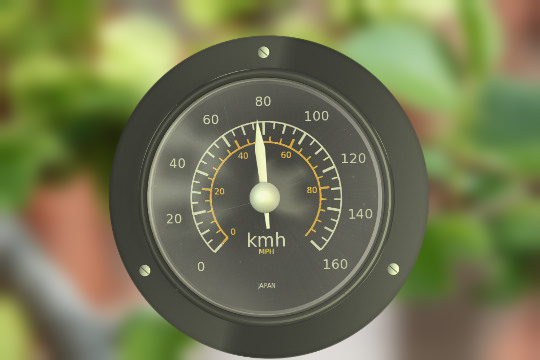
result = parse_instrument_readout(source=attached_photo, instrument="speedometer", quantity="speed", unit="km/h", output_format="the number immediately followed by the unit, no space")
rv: 77.5km/h
